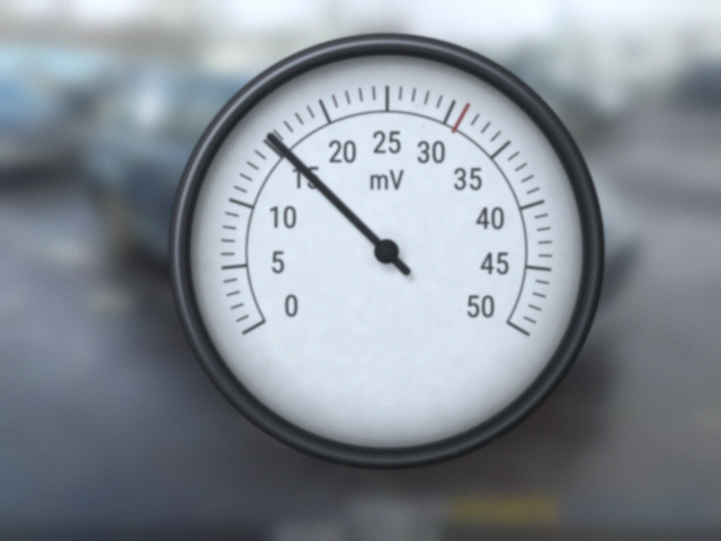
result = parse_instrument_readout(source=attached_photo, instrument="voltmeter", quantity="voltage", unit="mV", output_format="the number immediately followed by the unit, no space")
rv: 15.5mV
